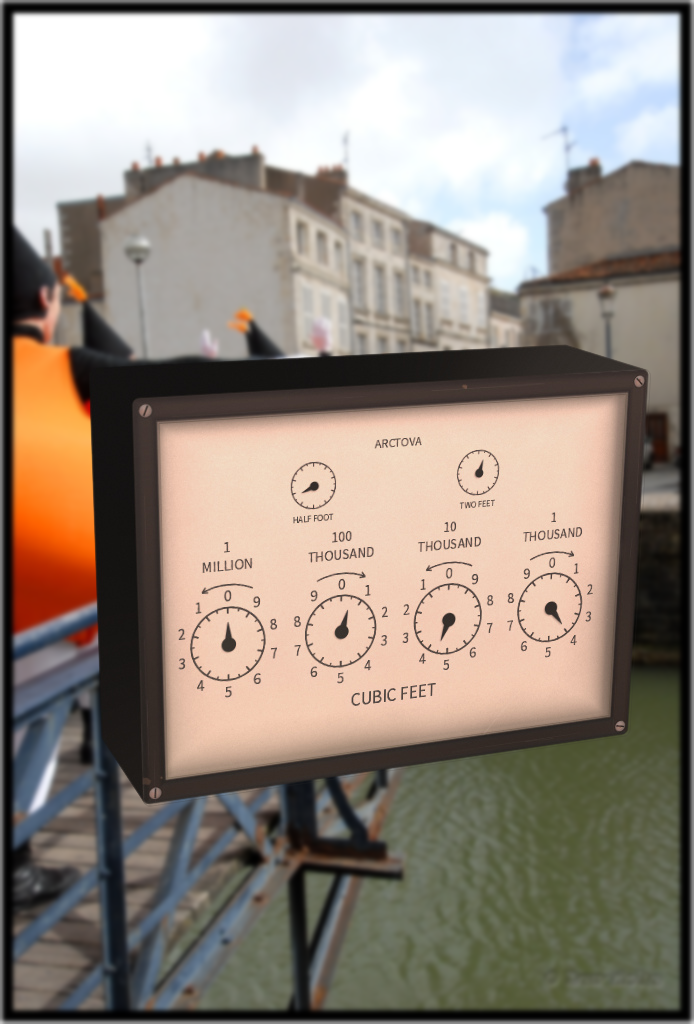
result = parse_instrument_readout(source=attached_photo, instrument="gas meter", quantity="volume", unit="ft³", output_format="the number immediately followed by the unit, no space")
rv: 4400ft³
